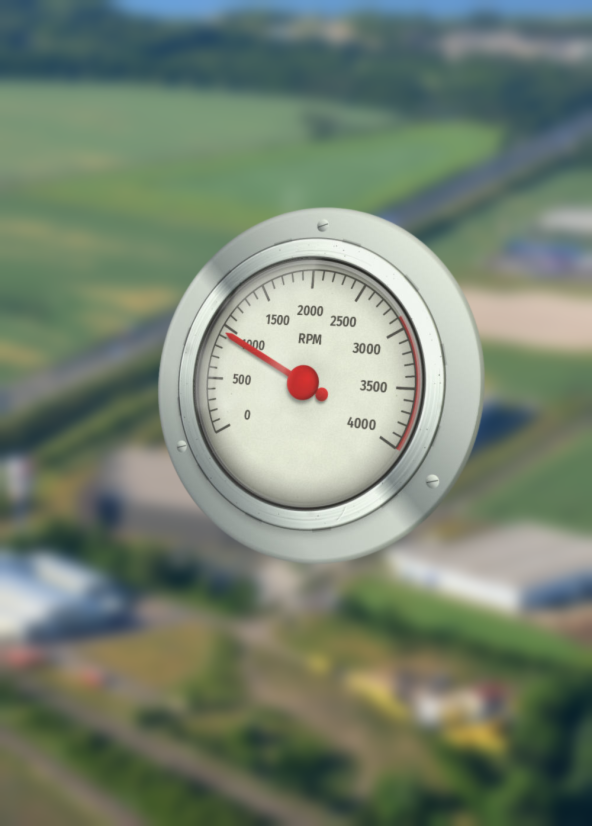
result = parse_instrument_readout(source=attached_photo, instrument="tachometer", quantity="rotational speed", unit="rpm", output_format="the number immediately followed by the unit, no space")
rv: 950rpm
